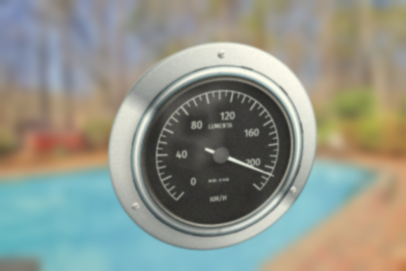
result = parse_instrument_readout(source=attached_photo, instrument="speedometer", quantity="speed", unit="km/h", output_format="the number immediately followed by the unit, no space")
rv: 205km/h
